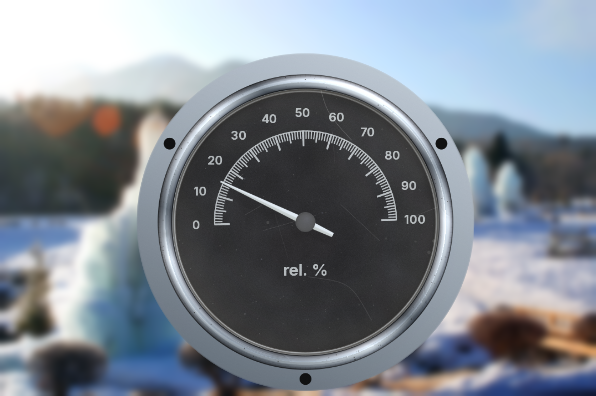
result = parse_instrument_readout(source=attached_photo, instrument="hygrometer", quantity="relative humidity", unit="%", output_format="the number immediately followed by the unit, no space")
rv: 15%
